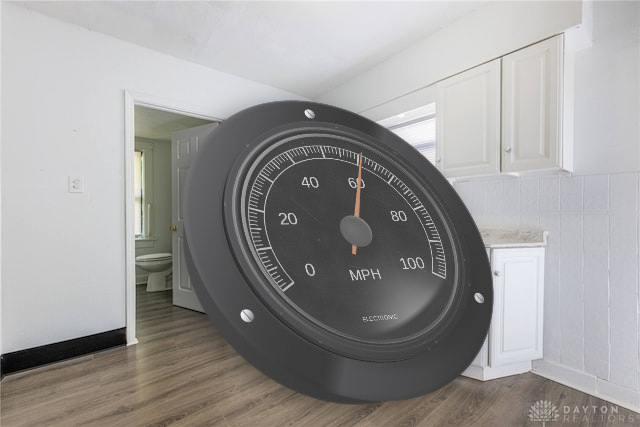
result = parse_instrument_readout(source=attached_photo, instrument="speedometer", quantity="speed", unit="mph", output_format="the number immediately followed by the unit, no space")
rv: 60mph
